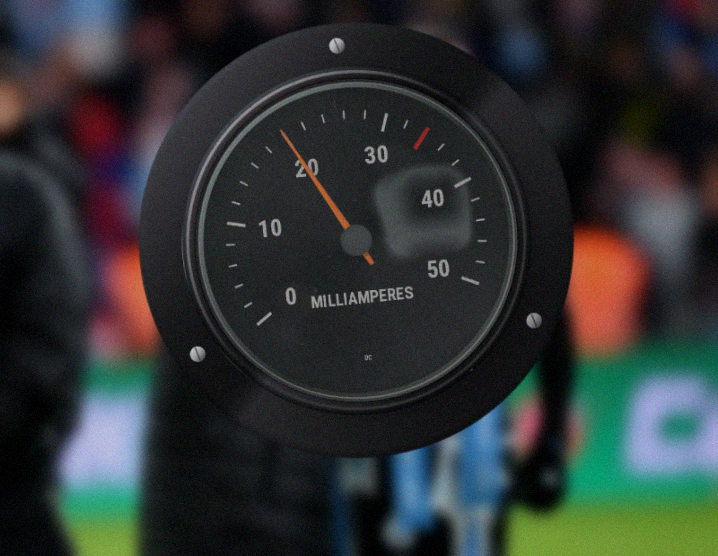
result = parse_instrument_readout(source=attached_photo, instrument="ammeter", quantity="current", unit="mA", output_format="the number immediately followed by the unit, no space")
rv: 20mA
